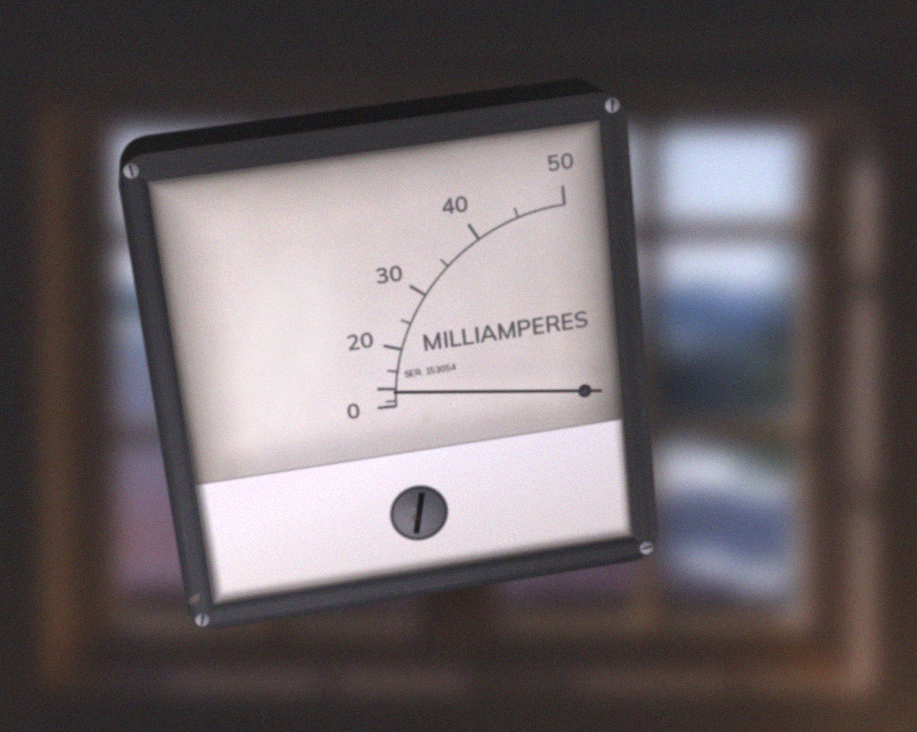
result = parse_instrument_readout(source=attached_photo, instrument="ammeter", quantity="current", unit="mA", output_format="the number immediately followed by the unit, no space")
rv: 10mA
